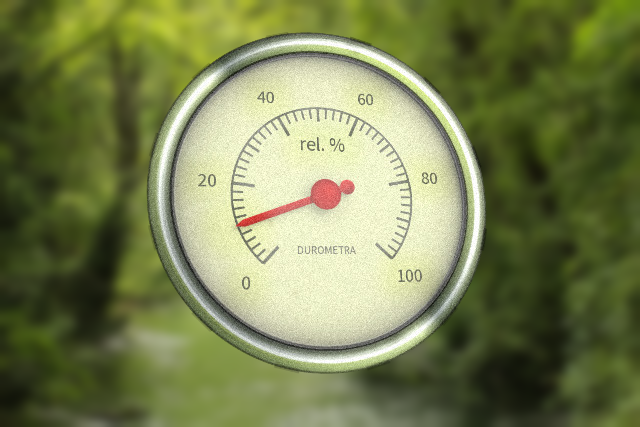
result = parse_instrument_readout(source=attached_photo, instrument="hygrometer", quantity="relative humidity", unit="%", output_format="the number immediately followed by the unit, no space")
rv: 10%
